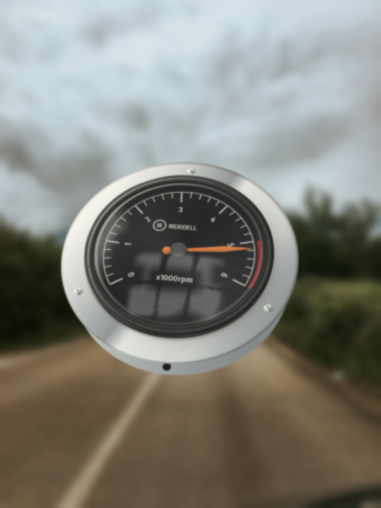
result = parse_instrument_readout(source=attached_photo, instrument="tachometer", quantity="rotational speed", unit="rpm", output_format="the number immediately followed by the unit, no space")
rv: 5200rpm
